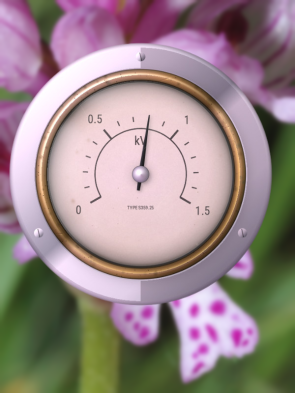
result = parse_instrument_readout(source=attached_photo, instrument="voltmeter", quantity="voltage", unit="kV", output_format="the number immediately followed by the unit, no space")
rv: 0.8kV
